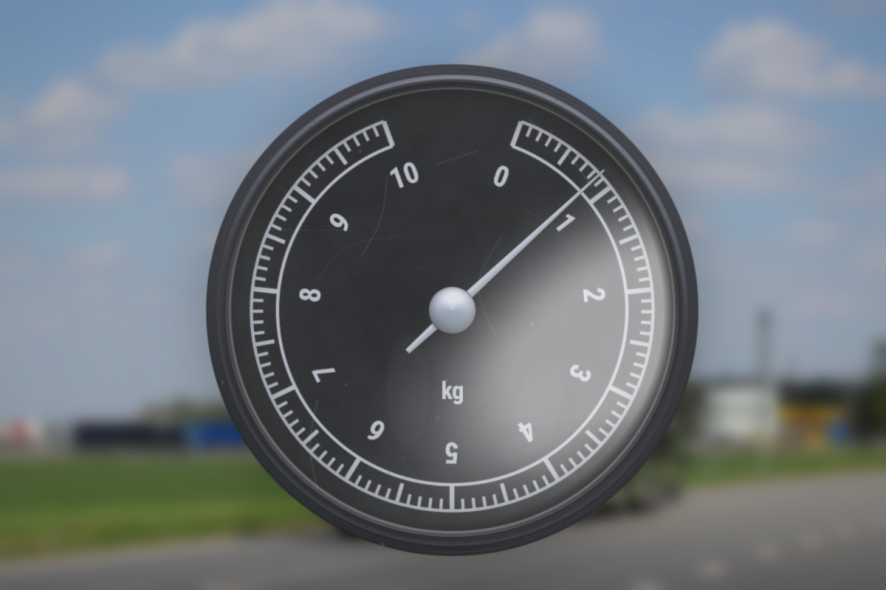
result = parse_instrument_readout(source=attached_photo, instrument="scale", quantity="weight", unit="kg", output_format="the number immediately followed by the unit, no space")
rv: 0.85kg
